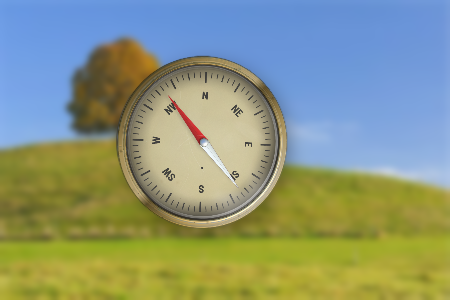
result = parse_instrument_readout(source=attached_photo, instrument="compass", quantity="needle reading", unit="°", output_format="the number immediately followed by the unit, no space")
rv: 320°
